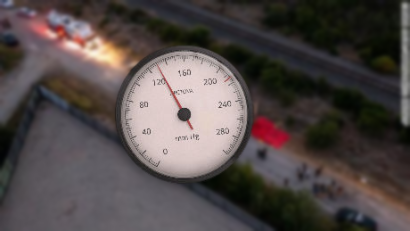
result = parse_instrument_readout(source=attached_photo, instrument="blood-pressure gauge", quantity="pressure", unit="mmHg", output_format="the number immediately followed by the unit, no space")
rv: 130mmHg
